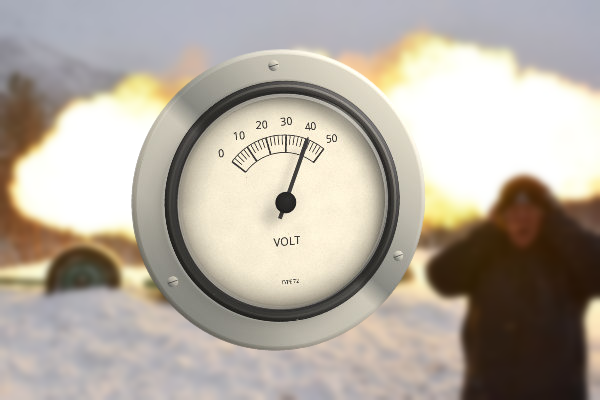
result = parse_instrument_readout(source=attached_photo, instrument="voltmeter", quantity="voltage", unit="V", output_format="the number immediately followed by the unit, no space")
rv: 40V
